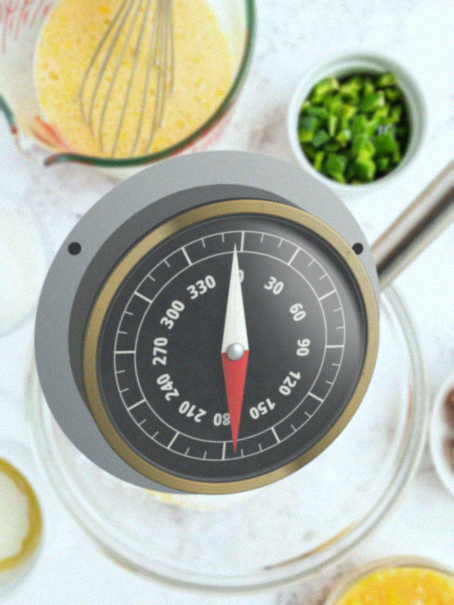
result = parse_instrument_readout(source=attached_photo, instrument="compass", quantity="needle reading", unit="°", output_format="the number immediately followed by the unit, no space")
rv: 175°
